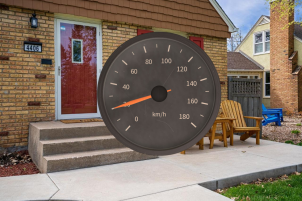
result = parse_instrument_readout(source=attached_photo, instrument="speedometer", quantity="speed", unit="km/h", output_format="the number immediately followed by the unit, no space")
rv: 20km/h
